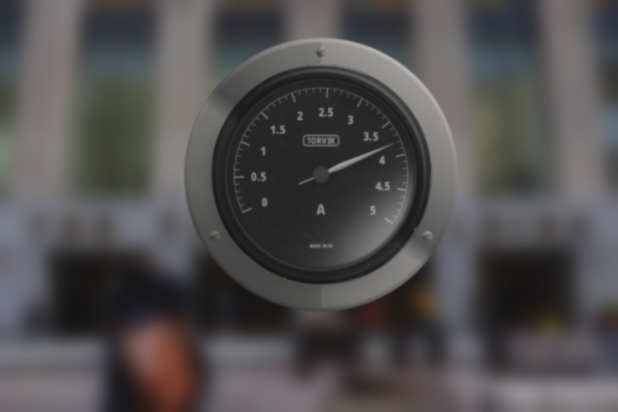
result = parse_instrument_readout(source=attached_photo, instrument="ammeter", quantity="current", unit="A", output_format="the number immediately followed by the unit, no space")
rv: 3.8A
